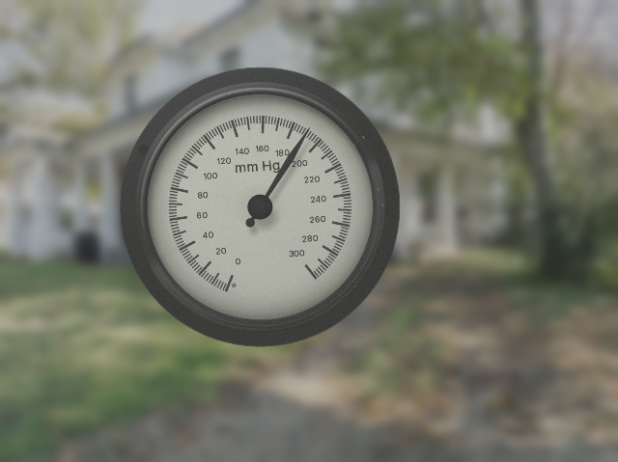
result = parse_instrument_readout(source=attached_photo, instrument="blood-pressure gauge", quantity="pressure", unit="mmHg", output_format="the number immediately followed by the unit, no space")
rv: 190mmHg
